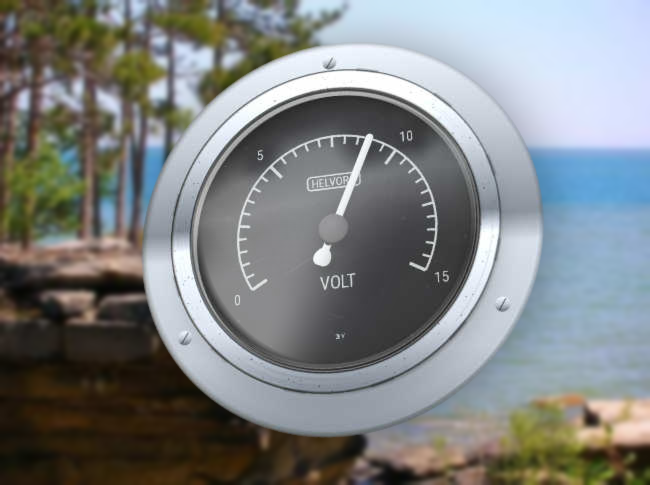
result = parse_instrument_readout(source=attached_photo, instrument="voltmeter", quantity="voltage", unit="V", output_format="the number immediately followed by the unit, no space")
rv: 9V
